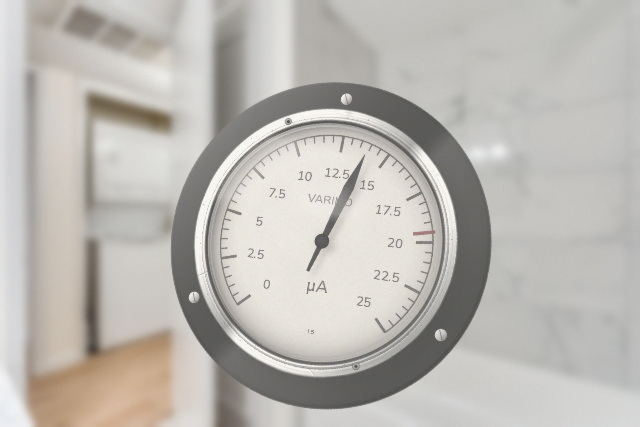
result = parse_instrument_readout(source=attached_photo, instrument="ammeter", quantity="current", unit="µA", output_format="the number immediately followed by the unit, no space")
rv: 14µA
